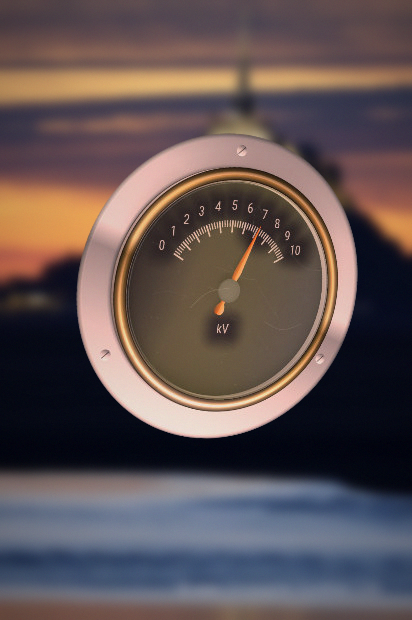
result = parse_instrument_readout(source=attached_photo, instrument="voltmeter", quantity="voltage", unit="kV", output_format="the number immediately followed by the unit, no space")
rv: 7kV
